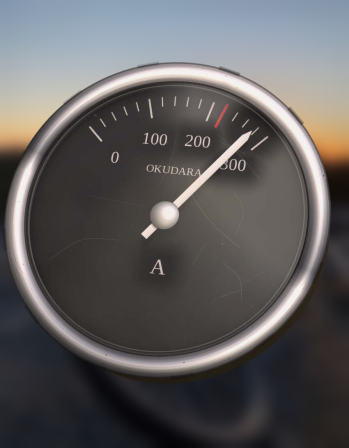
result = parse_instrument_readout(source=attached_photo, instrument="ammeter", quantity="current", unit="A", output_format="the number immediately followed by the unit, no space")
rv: 280A
